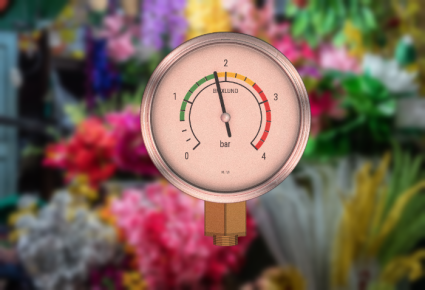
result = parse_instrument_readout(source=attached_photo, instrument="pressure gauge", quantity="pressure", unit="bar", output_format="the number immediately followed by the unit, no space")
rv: 1.8bar
